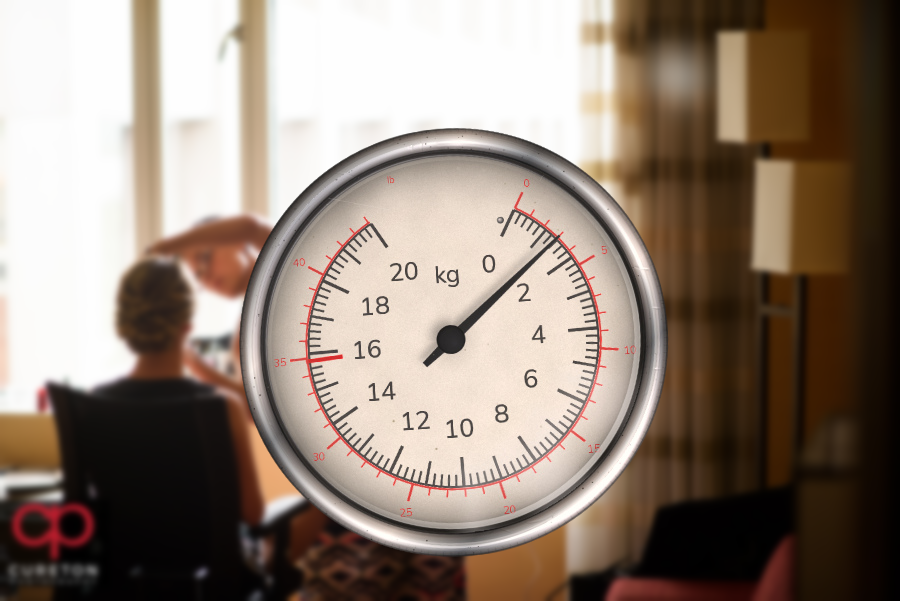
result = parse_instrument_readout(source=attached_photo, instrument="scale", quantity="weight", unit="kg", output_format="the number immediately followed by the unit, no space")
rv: 1.4kg
